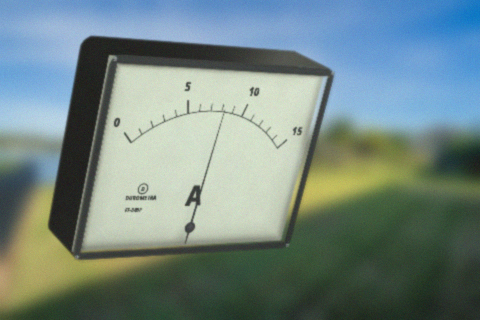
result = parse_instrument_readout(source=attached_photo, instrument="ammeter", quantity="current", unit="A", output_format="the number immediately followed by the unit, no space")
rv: 8A
